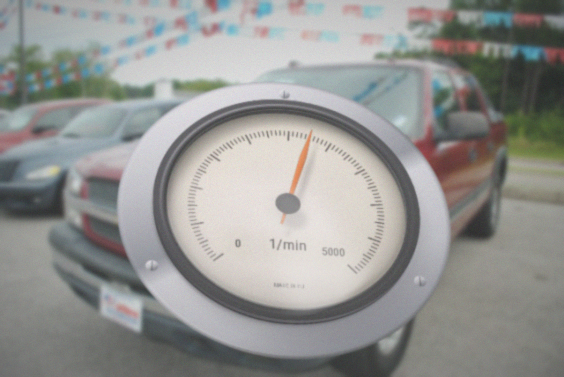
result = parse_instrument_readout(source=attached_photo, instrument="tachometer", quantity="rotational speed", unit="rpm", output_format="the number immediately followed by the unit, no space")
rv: 2750rpm
